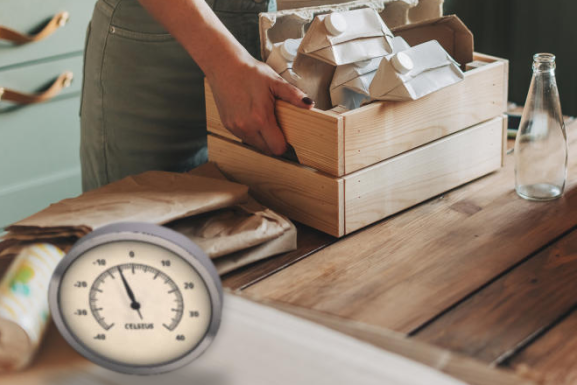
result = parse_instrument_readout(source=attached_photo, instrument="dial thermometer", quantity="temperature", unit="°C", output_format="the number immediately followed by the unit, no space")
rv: -5°C
